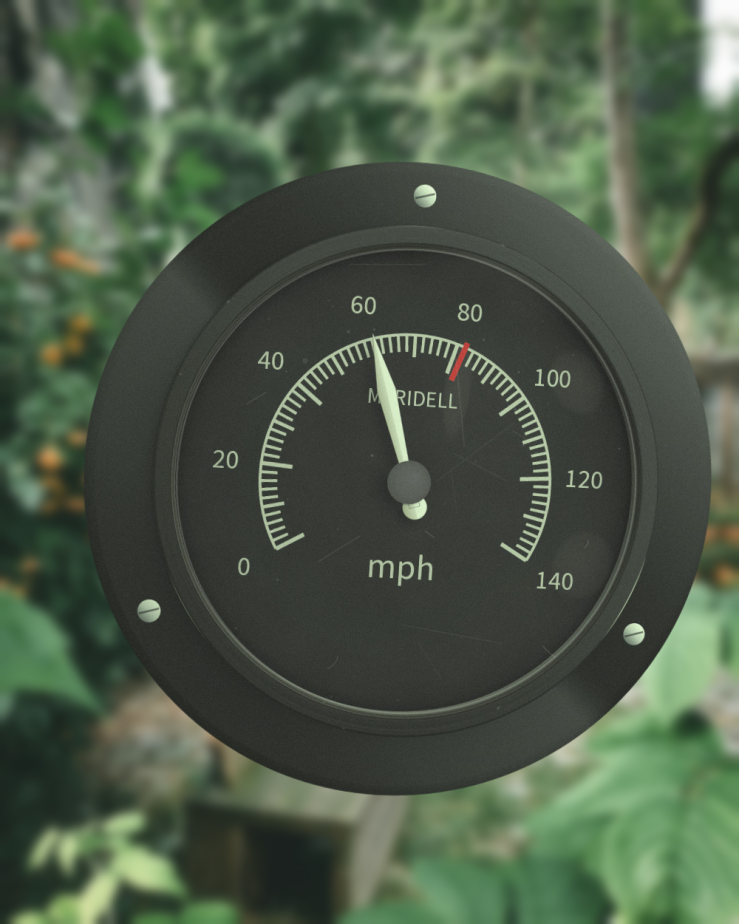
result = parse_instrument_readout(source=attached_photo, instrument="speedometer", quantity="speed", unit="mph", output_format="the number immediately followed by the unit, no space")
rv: 60mph
